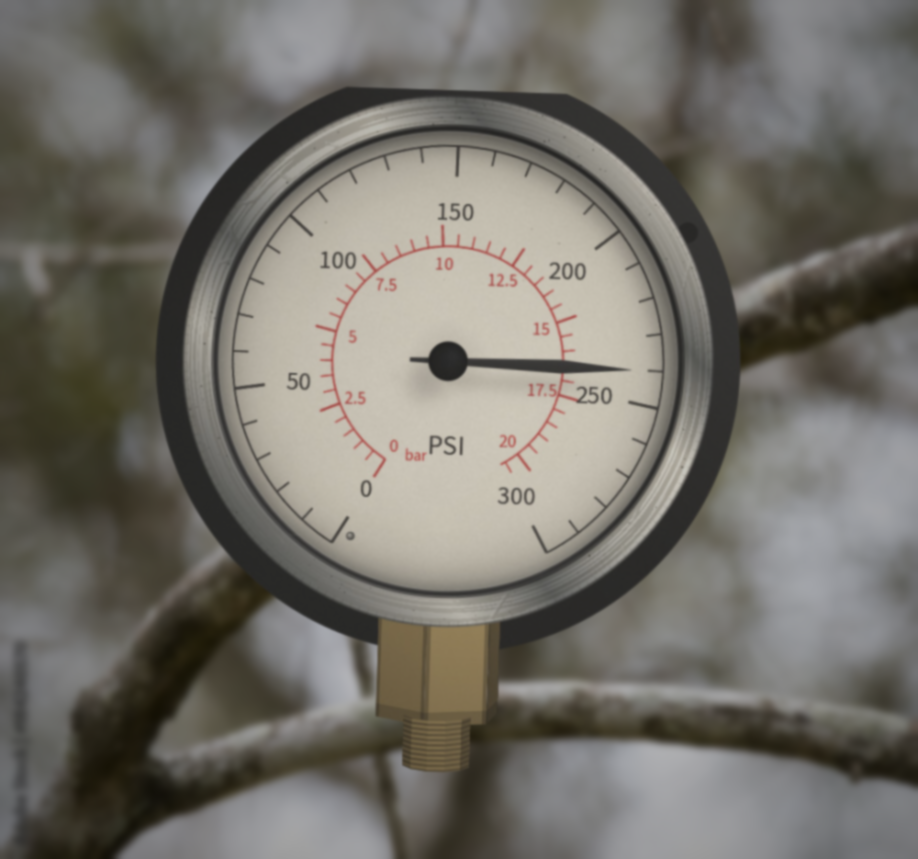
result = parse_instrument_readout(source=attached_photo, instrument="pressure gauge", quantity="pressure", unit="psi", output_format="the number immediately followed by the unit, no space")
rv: 240psi
